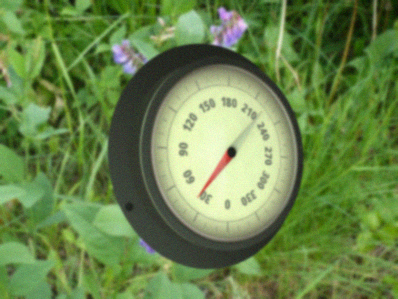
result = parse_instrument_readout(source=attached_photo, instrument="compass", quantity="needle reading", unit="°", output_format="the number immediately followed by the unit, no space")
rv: 40°
